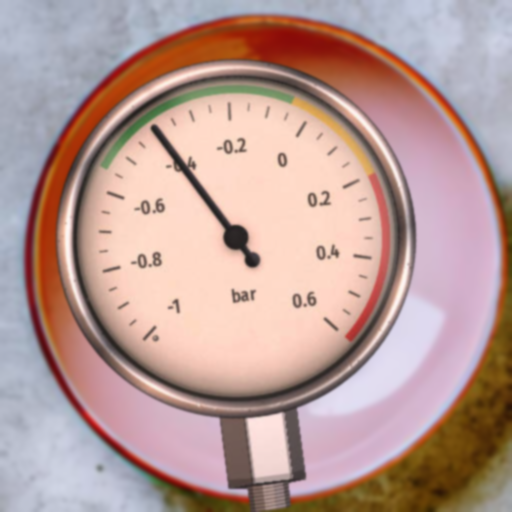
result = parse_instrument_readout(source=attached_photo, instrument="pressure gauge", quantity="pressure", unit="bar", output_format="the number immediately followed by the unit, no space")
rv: -0.4bar
